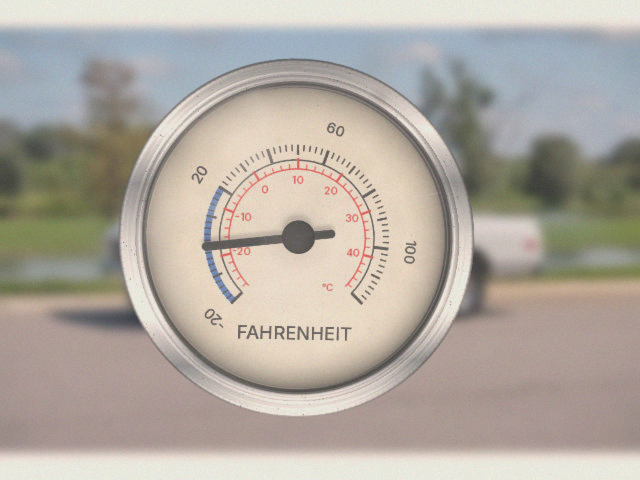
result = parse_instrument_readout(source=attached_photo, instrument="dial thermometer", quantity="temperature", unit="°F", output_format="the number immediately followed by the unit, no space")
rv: 0°F
